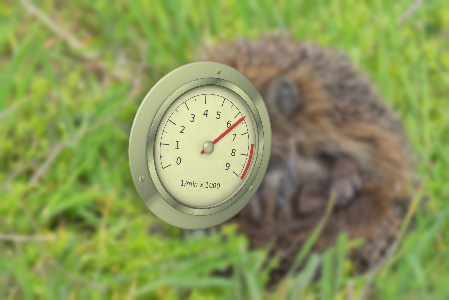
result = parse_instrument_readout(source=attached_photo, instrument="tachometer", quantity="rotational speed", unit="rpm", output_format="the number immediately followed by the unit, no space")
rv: 6250rpm
